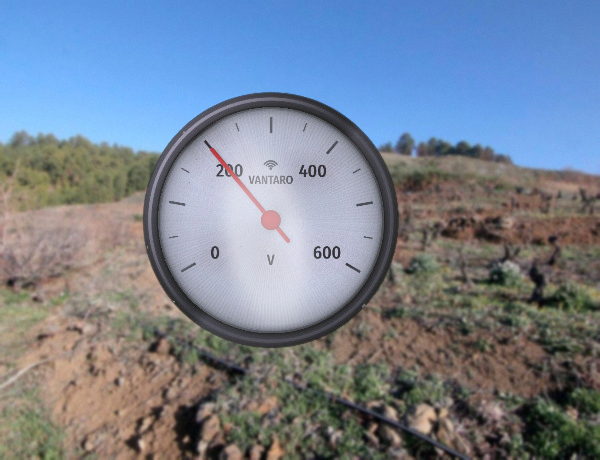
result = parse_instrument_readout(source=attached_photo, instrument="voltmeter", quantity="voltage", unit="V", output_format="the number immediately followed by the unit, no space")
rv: 200V
